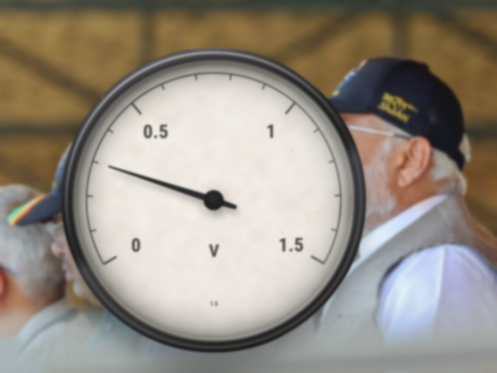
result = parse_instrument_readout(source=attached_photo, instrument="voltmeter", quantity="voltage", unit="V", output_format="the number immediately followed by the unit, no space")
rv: 0.3V
